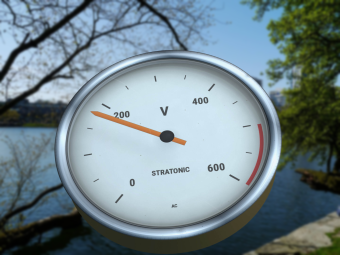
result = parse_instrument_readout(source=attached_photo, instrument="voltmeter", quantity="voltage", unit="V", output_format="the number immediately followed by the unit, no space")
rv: 175V
